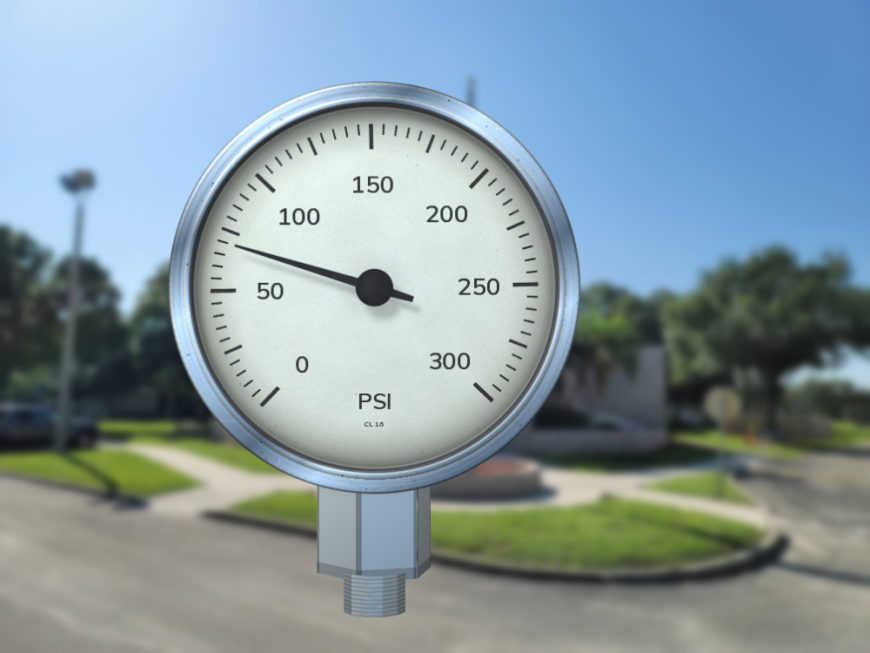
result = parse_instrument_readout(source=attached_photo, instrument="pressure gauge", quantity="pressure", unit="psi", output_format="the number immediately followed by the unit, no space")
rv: 70psi
